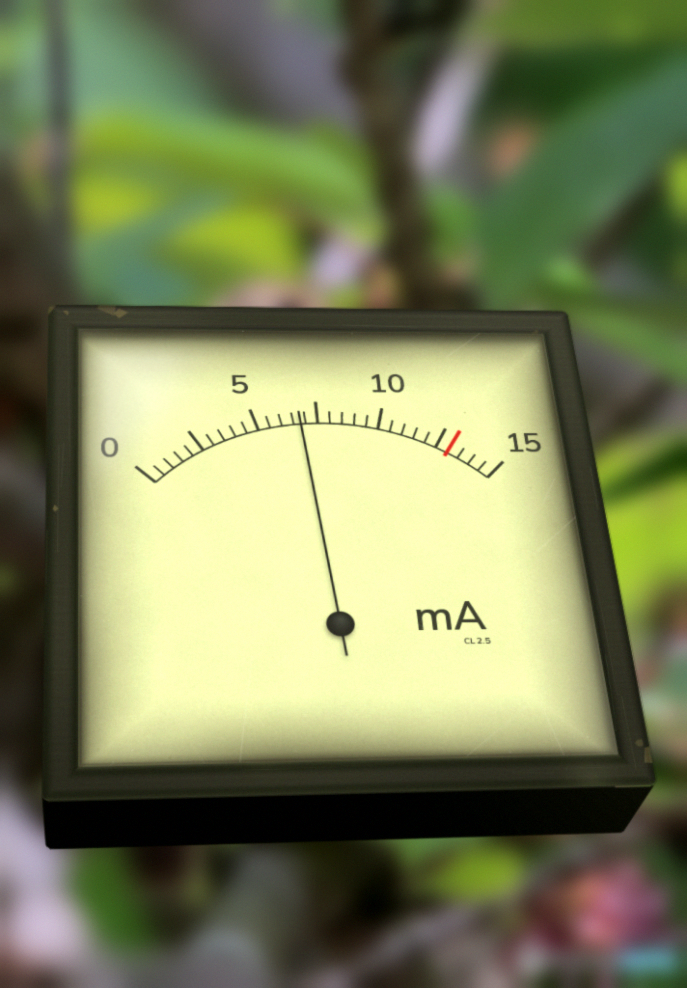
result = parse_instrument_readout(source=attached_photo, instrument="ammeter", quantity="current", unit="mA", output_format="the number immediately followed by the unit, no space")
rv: 6.75mA
